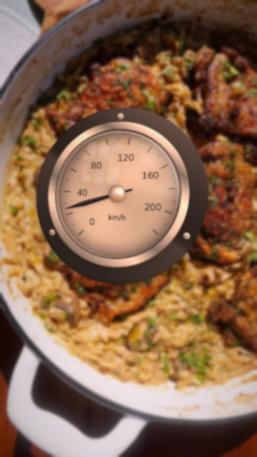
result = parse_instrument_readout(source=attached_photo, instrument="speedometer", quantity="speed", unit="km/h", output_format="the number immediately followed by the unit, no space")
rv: 25km/h
